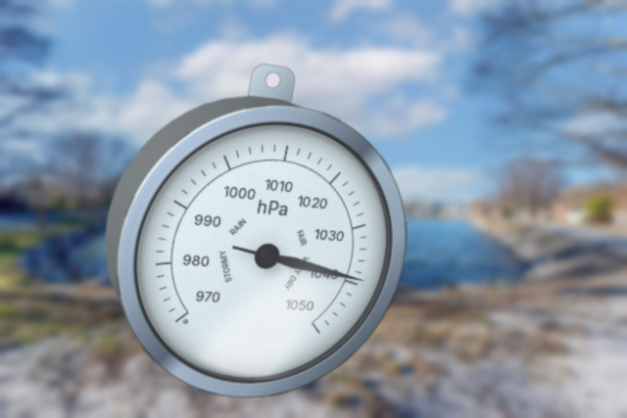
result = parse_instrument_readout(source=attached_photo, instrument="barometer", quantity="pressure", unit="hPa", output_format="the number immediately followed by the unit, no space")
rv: 1039hPa
